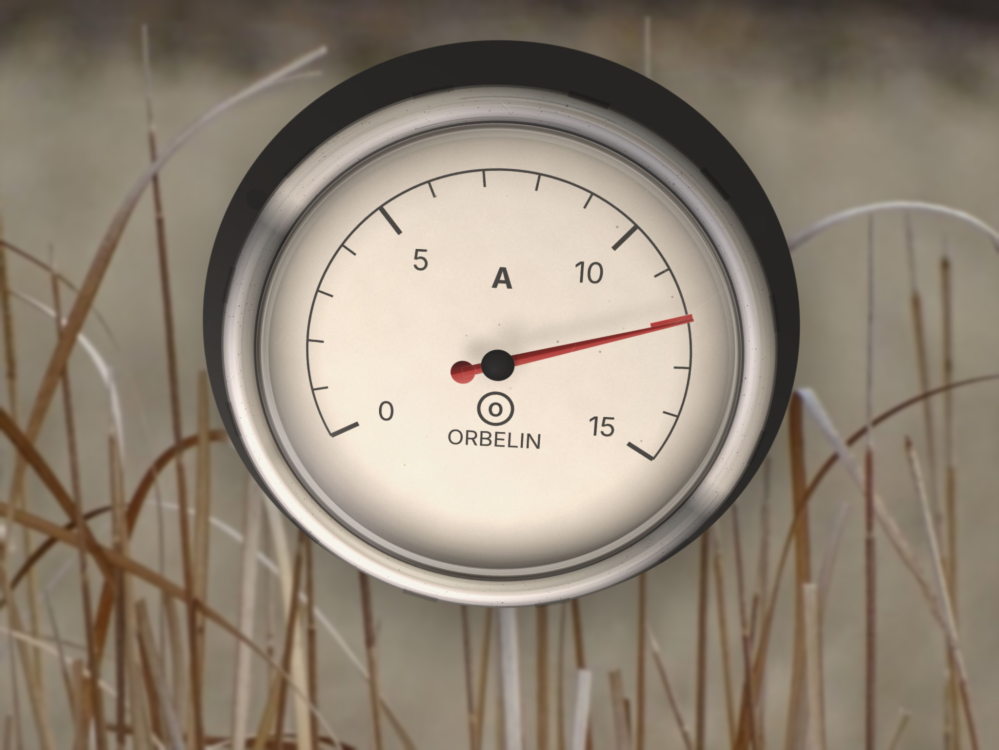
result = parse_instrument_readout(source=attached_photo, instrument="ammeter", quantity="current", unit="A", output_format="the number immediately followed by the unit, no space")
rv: 12A
